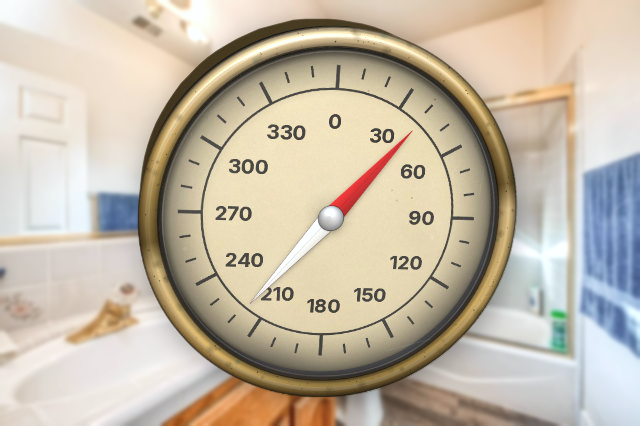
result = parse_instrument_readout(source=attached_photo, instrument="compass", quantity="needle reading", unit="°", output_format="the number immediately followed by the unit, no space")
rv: 40°
